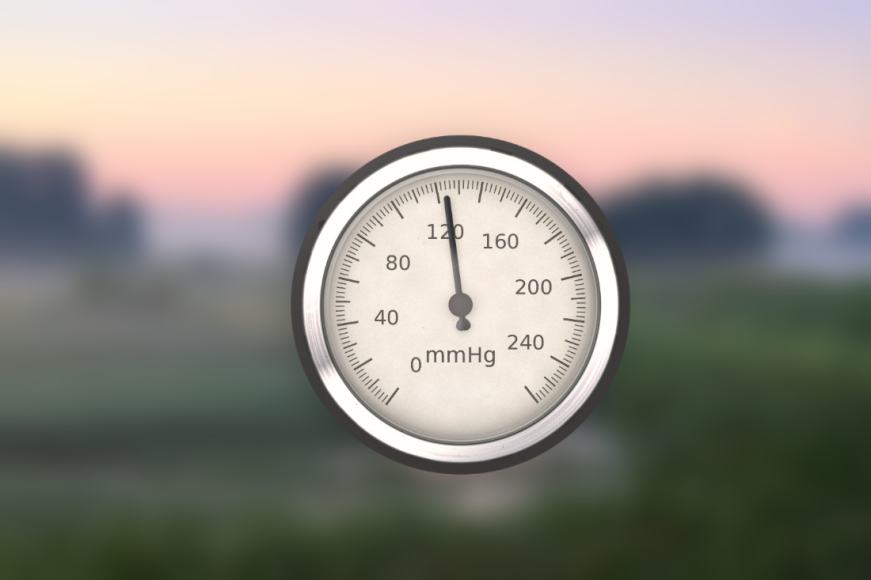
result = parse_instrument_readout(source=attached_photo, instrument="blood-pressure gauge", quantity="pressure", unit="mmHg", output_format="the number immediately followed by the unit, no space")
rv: 124mmHg
